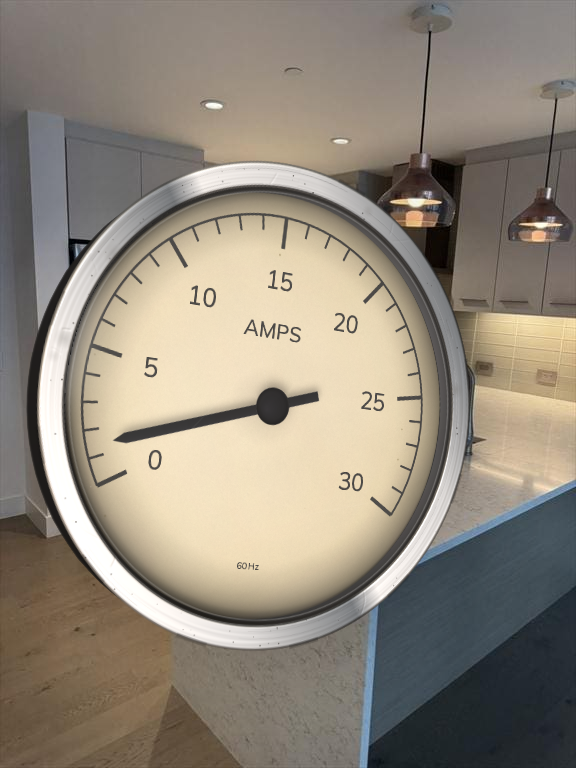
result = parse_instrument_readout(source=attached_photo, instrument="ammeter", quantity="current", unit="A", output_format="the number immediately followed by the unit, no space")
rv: 1.5A
